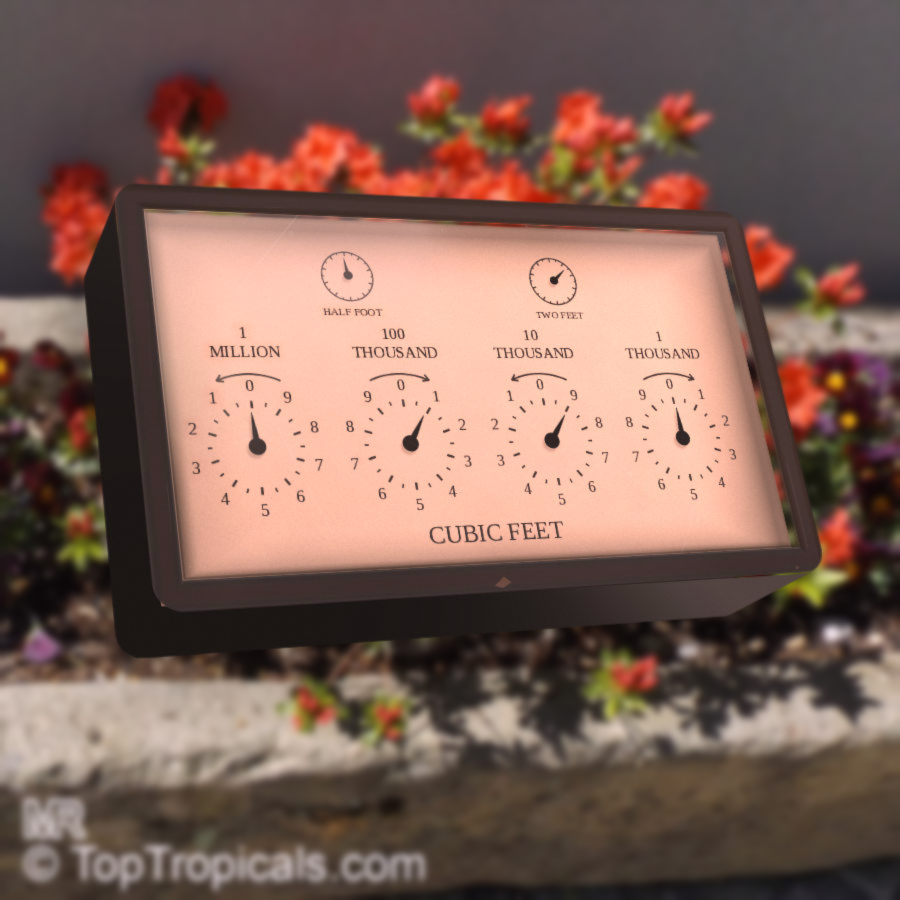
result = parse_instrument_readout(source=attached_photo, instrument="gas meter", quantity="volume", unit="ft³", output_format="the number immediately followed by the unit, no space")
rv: 9000ft³
